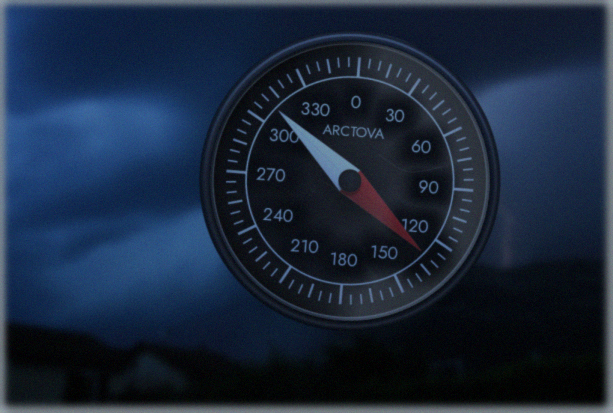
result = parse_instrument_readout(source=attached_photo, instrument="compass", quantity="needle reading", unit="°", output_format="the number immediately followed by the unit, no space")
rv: 130°
